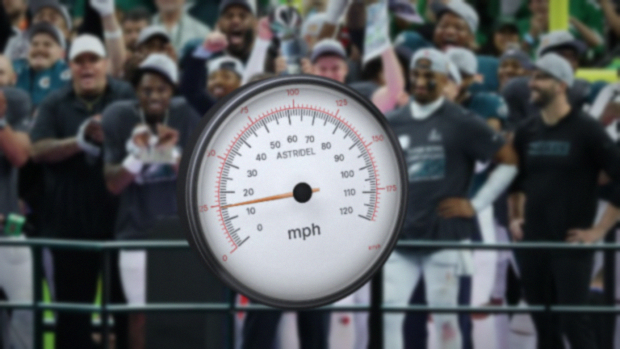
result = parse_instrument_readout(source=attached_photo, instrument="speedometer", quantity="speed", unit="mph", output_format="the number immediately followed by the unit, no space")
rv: 15mph
